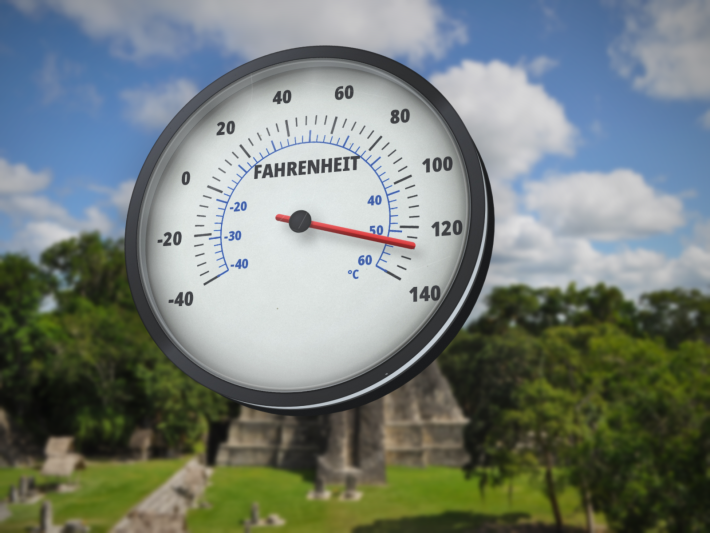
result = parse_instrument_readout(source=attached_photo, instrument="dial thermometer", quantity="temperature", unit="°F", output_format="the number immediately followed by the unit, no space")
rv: 128°F
